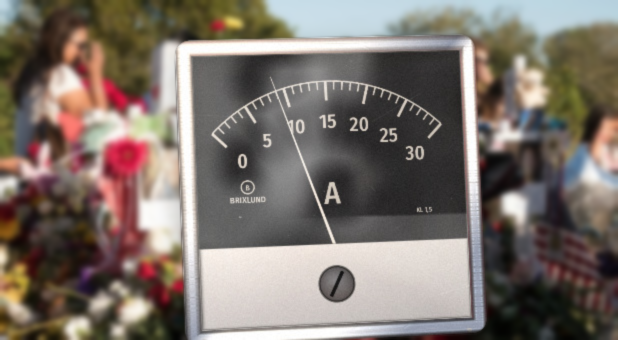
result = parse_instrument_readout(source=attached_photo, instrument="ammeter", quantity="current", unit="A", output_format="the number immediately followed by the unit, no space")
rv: 9A
